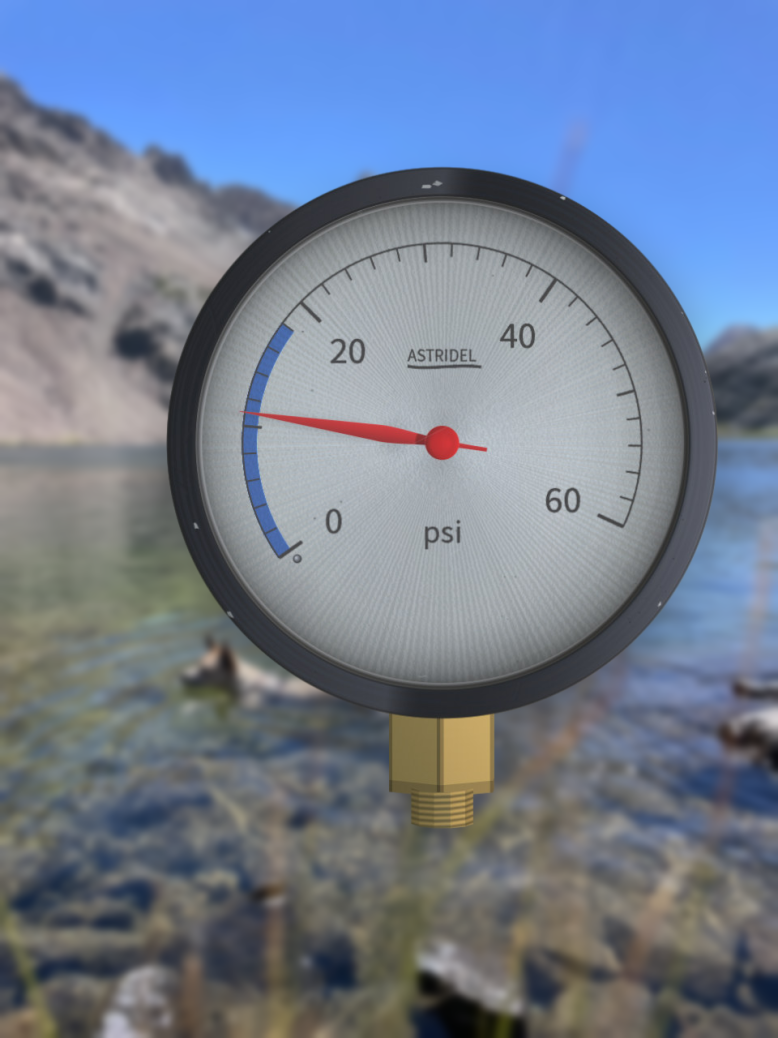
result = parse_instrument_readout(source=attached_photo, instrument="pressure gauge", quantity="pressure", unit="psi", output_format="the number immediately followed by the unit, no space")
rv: 11psi
